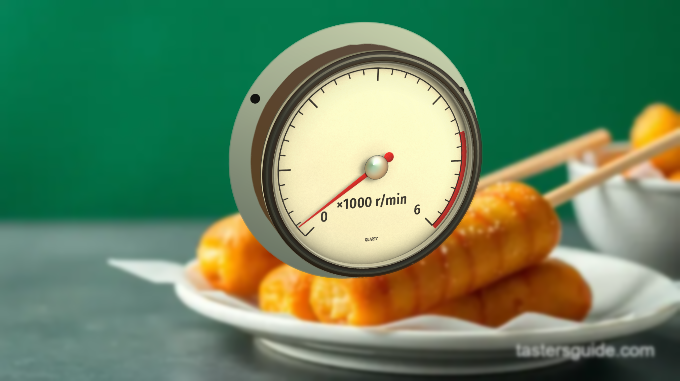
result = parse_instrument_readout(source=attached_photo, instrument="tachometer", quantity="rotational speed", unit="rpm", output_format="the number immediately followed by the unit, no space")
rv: 200rpm
